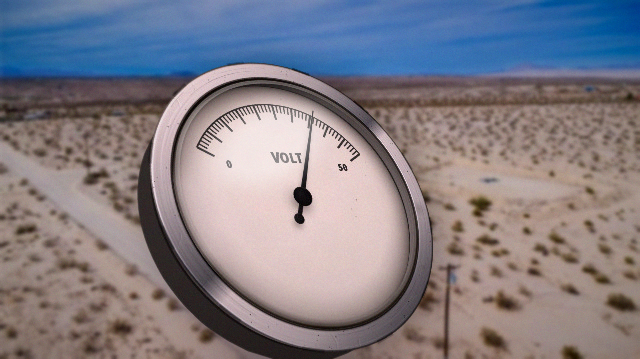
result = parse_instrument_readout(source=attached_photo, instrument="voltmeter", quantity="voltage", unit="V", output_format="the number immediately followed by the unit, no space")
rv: 35V
